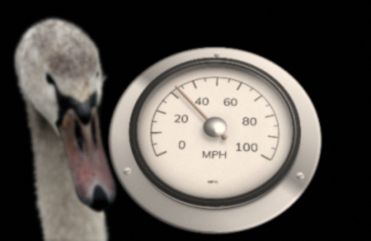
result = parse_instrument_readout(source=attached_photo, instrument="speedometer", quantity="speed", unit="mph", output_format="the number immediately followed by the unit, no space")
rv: 32.5mph
